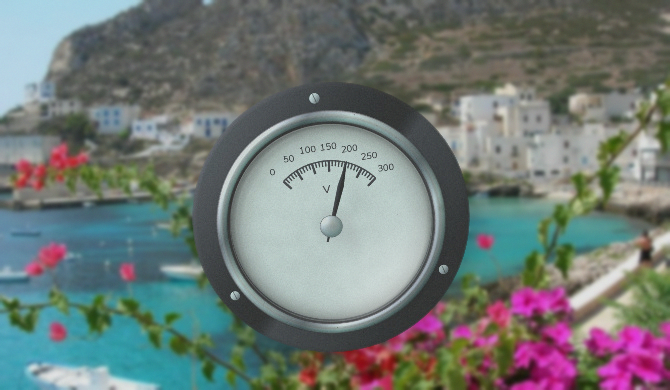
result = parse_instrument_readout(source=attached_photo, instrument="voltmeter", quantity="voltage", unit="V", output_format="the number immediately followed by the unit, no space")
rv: 200V
